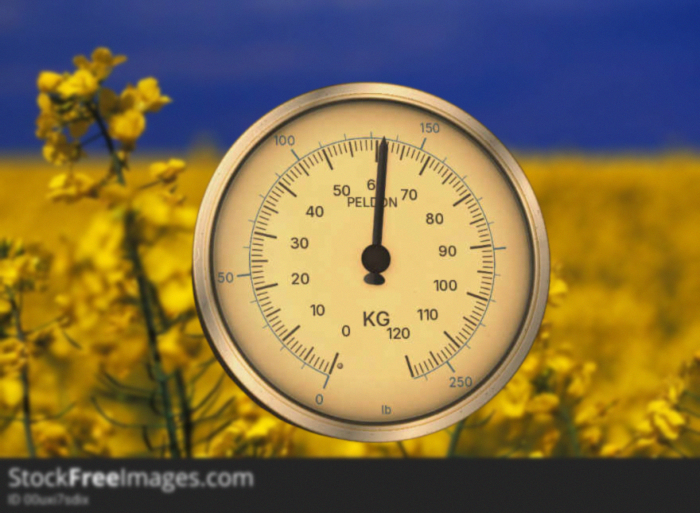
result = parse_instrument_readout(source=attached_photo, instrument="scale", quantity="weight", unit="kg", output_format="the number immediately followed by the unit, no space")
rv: 61kg
